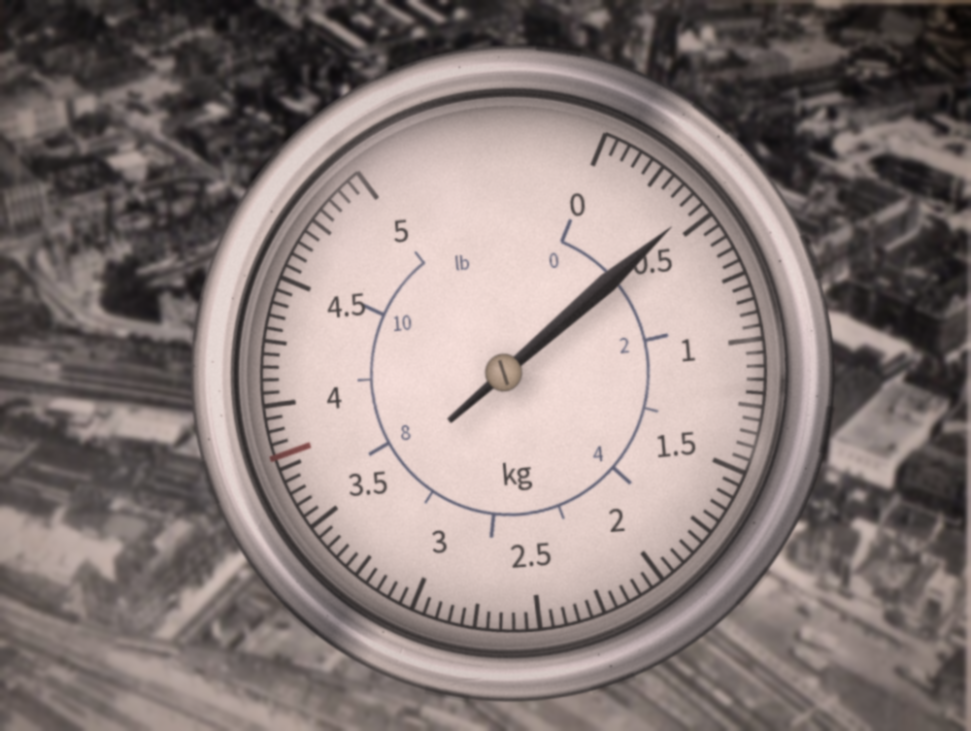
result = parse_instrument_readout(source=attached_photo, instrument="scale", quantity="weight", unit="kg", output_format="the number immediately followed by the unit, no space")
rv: 0.45kg
